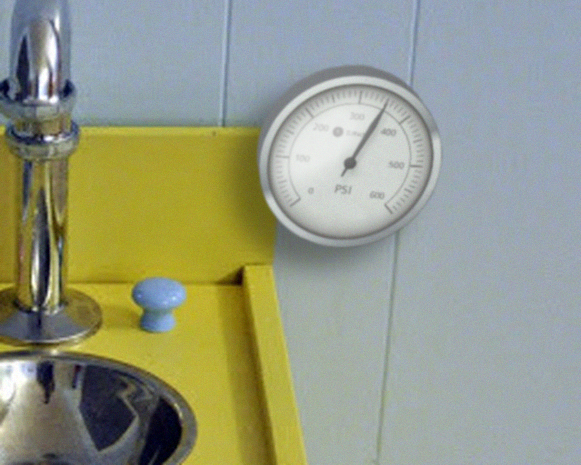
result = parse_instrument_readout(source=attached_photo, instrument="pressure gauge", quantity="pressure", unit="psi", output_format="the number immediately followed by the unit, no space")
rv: 350psi
